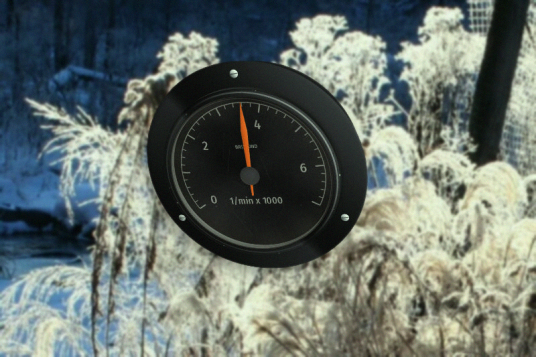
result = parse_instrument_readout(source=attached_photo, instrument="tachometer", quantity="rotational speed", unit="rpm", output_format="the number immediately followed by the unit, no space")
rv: 3600rpm
